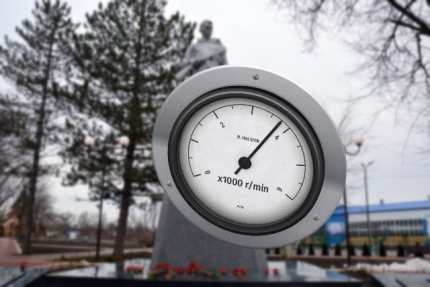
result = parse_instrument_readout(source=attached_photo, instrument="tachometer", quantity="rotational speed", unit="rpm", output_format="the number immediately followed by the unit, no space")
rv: 3750rpm
